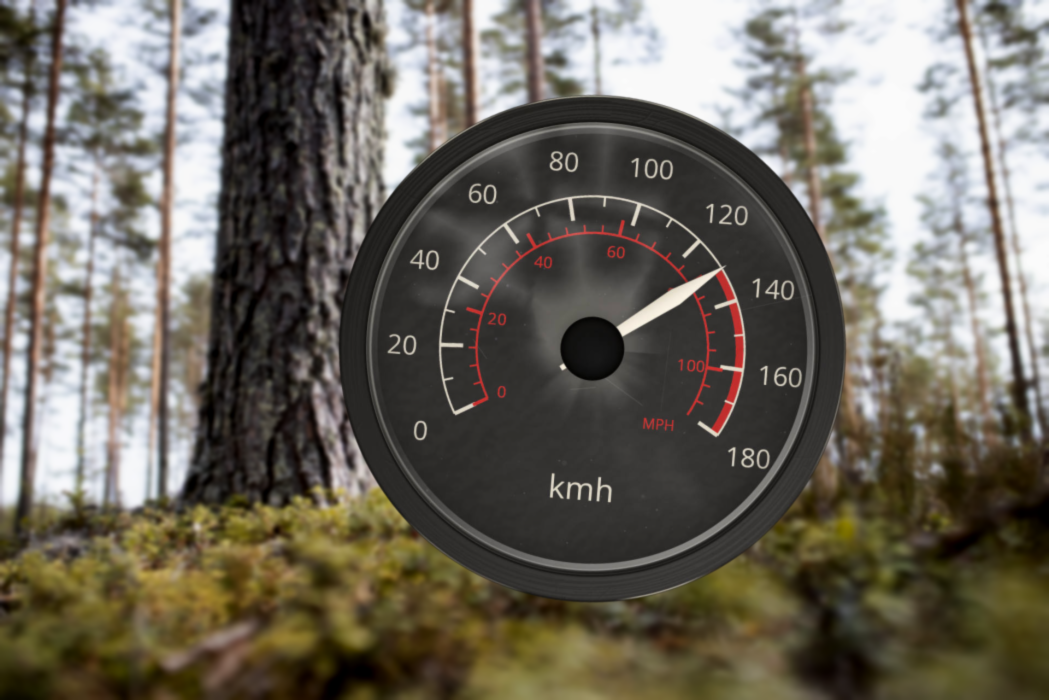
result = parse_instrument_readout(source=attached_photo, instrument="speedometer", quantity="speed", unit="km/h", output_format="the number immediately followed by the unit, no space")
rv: 130km/h
